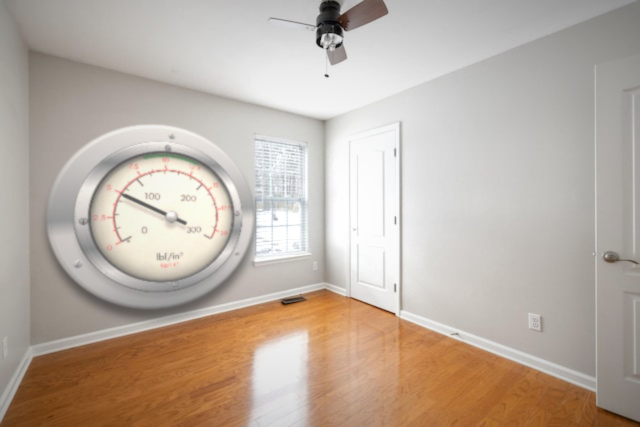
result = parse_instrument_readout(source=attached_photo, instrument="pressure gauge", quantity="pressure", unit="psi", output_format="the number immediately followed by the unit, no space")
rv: 70psi
